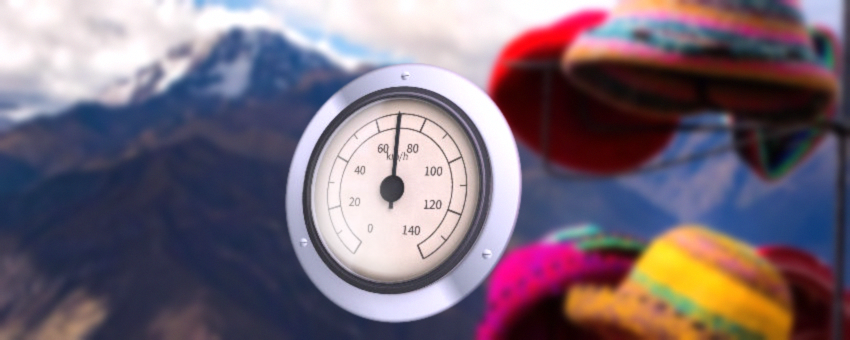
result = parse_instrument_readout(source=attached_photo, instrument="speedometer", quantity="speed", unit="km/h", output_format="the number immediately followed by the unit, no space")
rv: 70km/h
